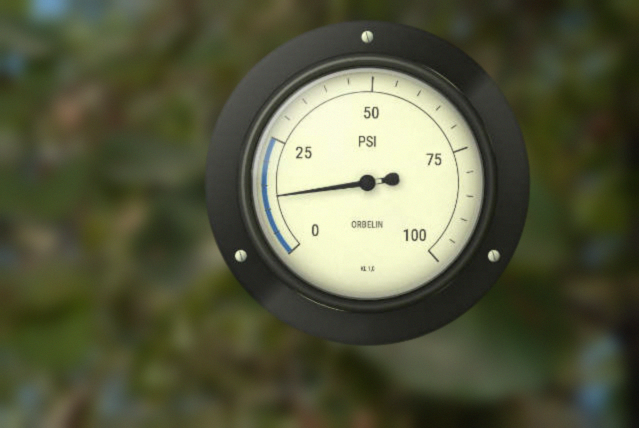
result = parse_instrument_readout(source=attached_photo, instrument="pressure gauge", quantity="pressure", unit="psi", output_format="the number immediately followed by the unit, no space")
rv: 12.5psi
